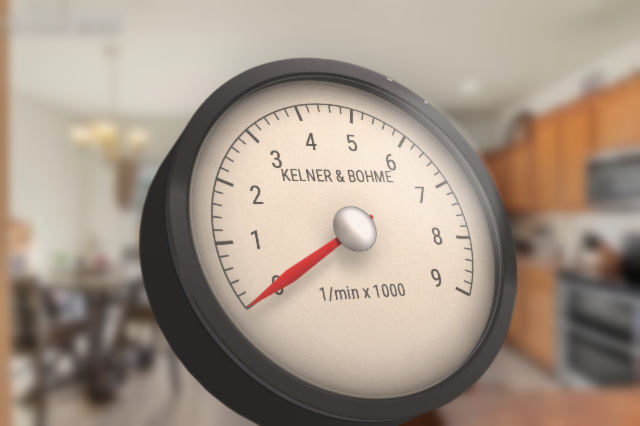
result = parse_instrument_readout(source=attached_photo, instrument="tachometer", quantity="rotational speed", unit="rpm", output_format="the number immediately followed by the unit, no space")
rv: 0rpm
